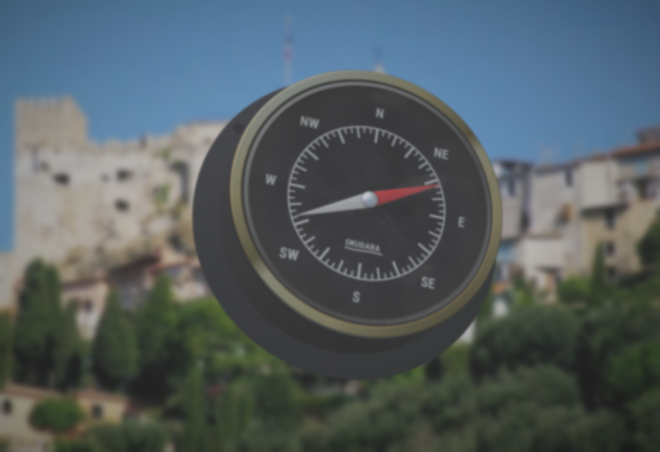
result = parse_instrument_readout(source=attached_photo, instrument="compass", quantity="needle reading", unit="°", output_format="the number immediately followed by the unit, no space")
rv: 65°
